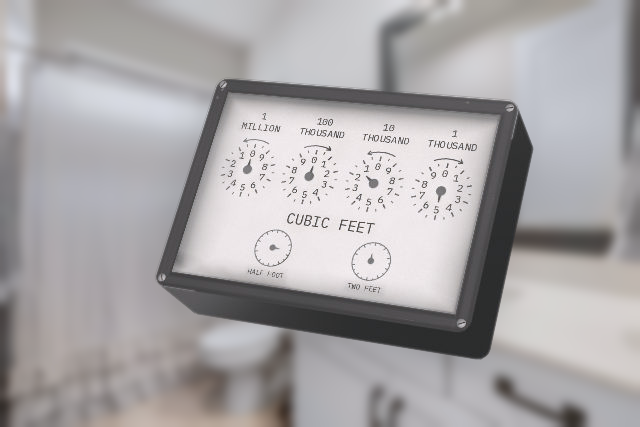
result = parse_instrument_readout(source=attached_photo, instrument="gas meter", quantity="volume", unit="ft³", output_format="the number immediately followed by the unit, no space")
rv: 1500ft³
